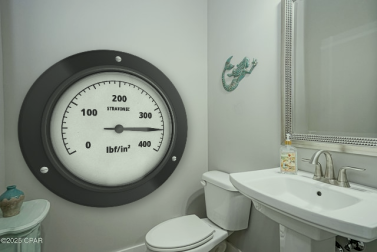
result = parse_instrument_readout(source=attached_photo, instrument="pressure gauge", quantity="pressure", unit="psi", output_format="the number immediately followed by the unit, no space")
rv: 350psi
